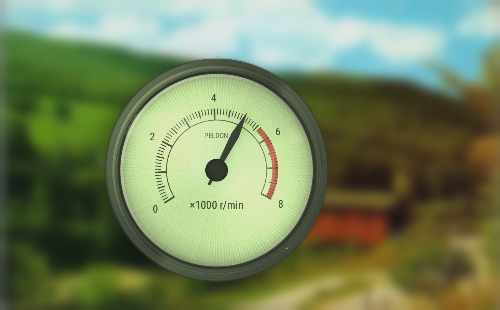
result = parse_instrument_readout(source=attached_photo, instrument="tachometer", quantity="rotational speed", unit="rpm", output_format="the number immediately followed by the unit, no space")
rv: 5000rpm
